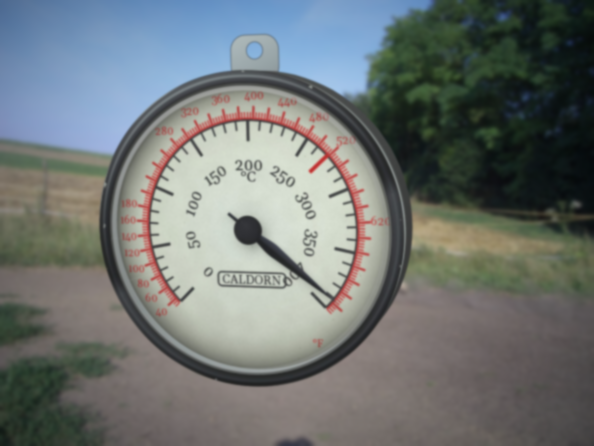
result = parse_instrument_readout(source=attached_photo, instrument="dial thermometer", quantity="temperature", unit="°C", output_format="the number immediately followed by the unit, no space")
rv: 390°C
